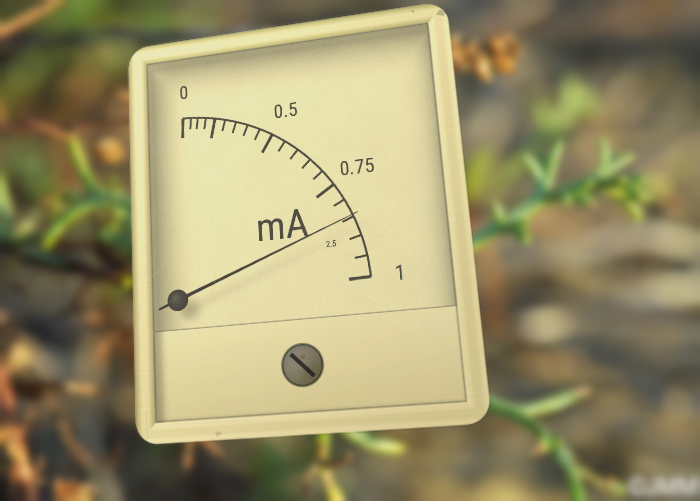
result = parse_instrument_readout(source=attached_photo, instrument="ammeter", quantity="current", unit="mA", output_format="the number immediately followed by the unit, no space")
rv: 0.85mA
